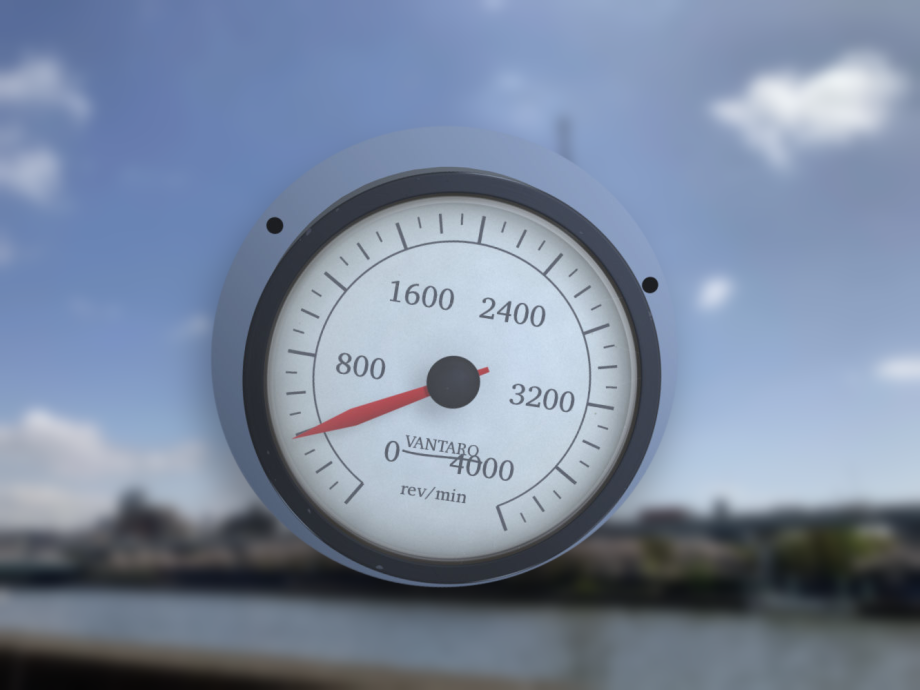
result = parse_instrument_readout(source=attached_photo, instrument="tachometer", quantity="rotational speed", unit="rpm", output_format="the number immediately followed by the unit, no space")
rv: 400rpm
